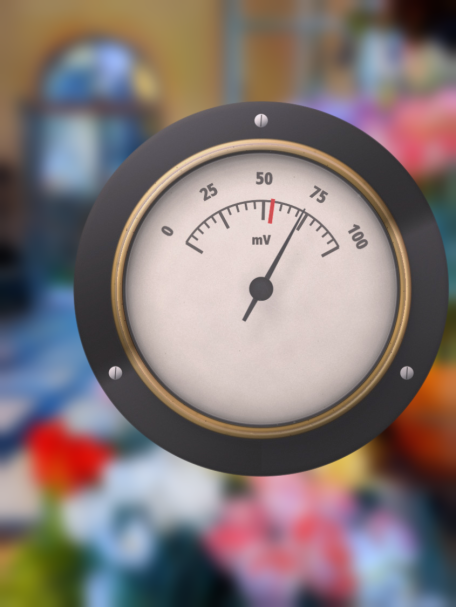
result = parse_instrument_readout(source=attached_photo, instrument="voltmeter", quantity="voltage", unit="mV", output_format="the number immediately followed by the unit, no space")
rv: 72.5mV
